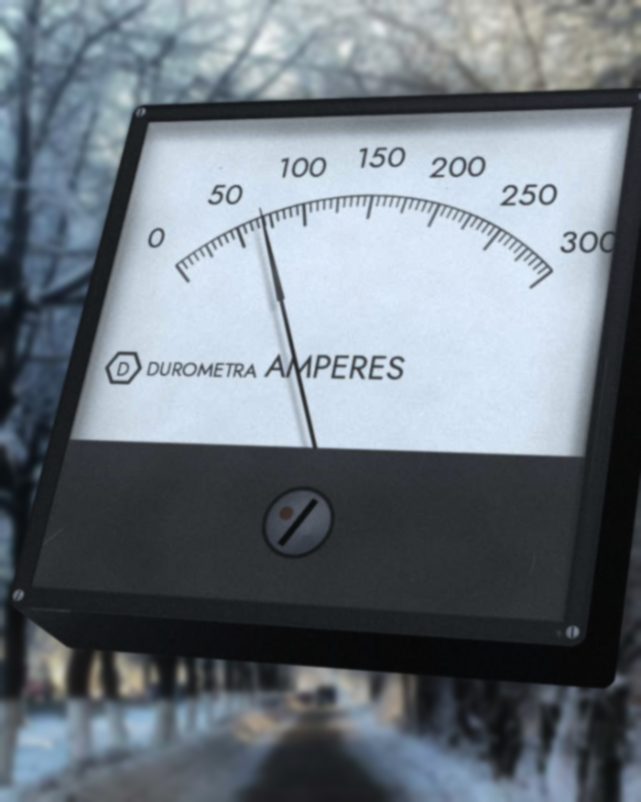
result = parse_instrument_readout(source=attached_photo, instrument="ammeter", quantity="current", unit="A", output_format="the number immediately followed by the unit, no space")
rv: 70A
